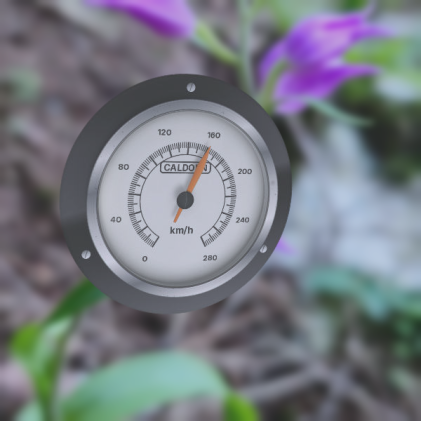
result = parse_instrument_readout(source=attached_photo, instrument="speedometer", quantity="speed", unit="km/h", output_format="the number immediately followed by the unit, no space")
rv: 160km/h
